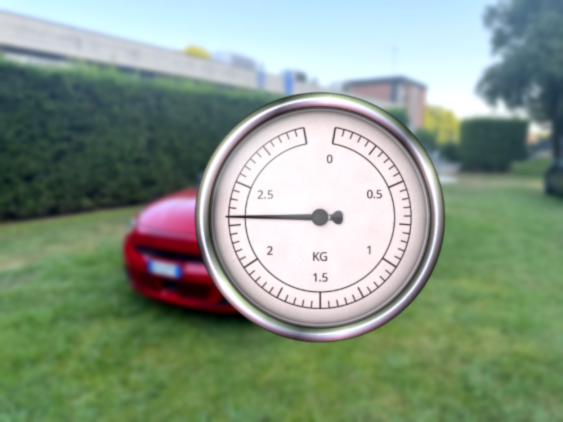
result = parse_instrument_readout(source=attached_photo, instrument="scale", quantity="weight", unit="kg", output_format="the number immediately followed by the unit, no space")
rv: 2.3kg
